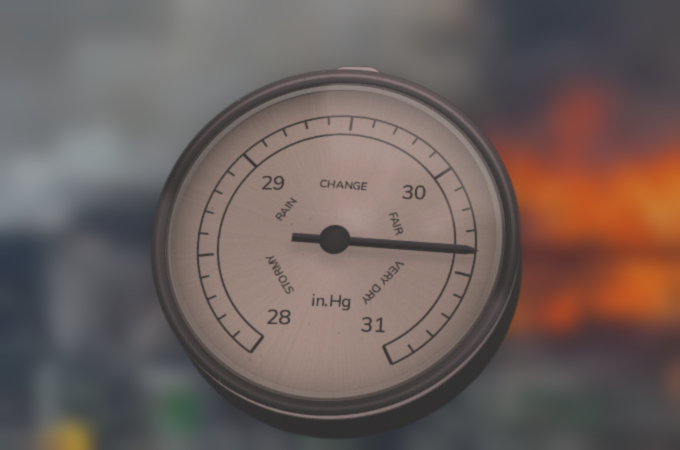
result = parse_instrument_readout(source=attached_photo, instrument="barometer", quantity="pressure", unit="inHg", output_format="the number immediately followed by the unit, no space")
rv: 30.4inHg
